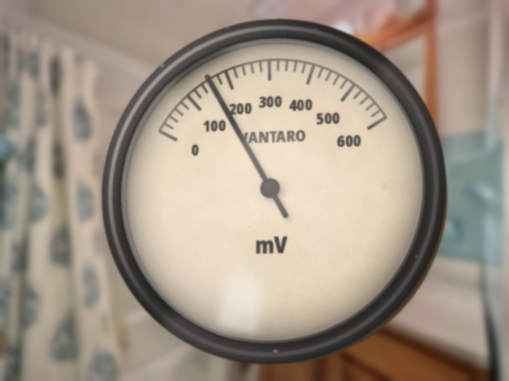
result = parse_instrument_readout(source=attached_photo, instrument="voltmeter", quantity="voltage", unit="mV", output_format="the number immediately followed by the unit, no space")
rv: 160mV
